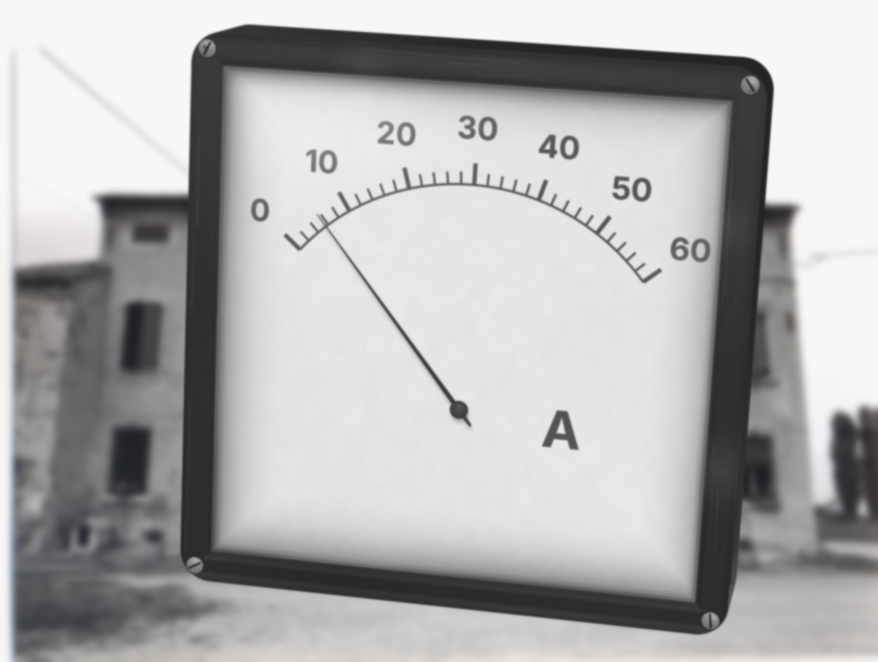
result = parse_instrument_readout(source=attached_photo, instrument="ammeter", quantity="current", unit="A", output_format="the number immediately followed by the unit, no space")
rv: 6A
